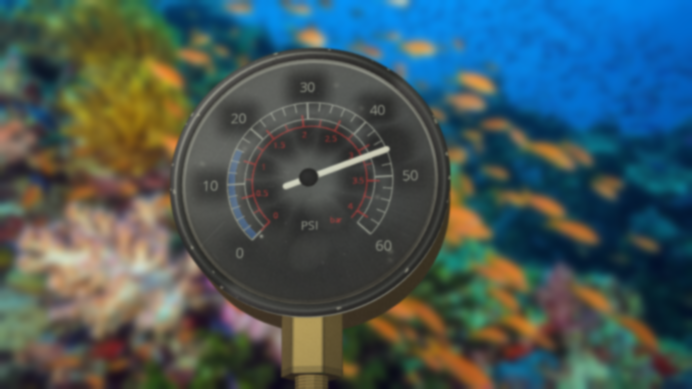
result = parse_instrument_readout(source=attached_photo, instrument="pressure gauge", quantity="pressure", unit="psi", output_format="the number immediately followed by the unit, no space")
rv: 46psi
